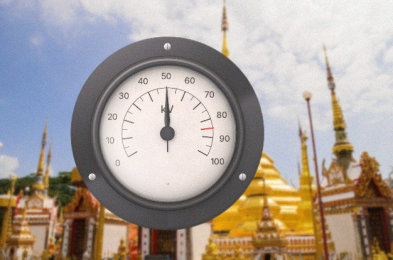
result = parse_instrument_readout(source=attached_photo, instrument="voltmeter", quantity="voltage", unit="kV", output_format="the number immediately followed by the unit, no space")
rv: 50kV
